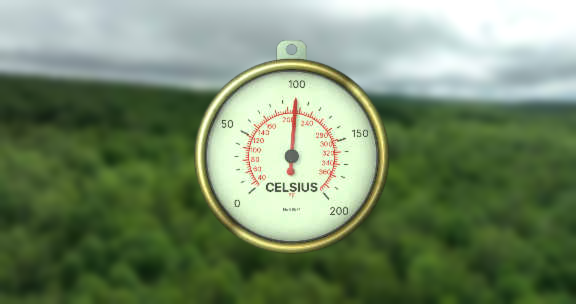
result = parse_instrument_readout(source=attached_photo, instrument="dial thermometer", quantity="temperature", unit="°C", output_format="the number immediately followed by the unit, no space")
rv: 100°C
